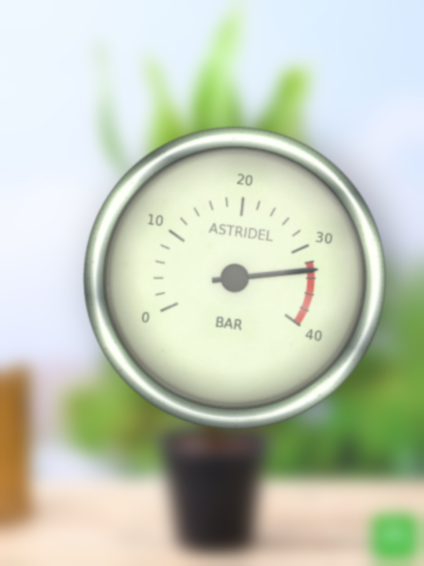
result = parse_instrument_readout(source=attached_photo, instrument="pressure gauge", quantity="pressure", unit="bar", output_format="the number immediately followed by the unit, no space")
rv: 33bar
